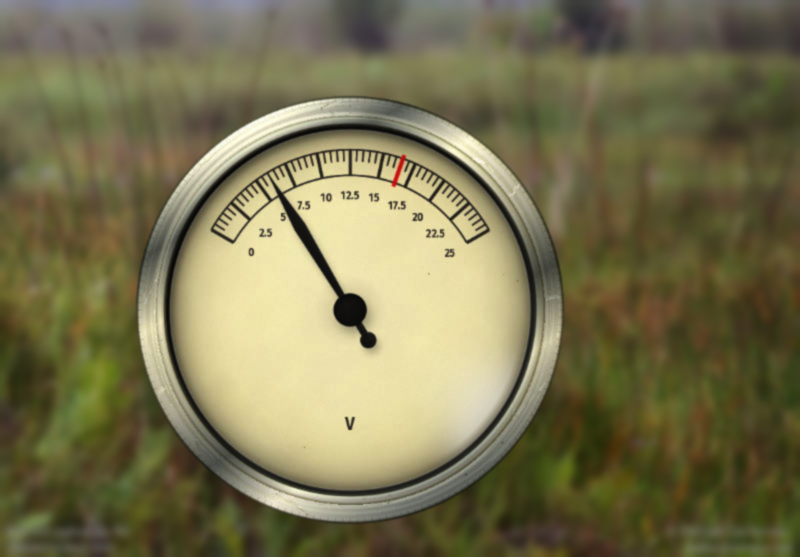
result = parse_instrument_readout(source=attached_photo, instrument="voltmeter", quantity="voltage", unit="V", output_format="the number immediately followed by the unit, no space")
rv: 6V
